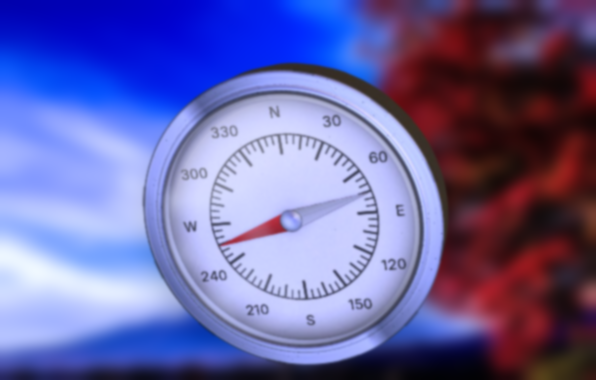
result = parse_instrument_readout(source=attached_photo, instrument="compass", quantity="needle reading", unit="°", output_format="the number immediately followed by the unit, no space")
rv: 255°
